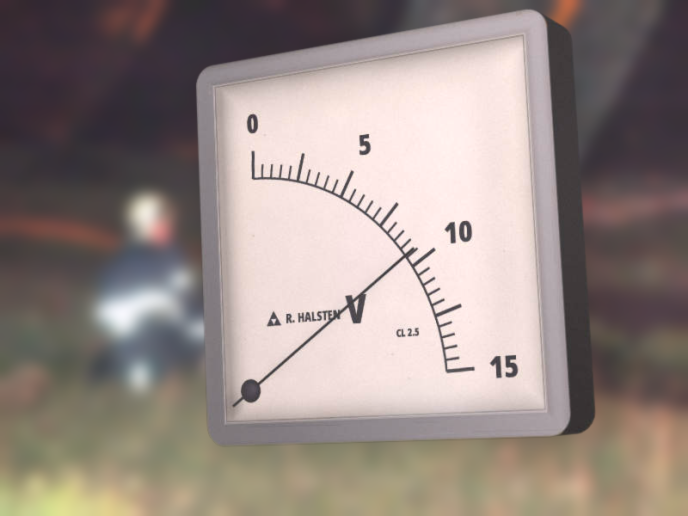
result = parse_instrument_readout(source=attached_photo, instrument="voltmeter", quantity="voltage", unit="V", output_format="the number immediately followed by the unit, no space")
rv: 9.5V
